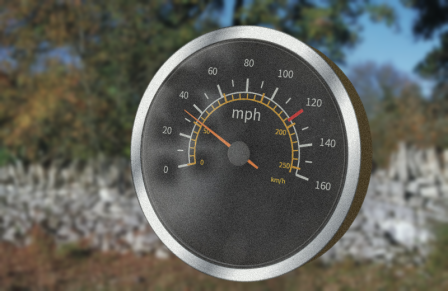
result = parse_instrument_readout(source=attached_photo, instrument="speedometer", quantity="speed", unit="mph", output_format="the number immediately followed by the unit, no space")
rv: 35mph
